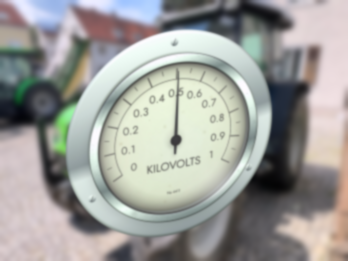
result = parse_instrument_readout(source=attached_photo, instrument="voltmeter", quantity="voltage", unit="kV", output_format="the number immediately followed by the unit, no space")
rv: 0.5kV
